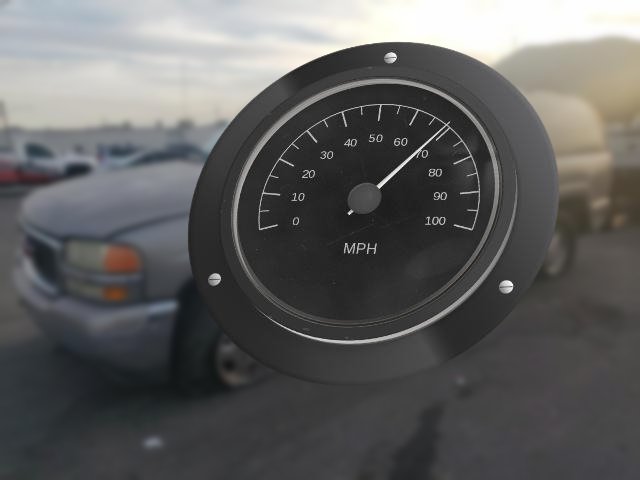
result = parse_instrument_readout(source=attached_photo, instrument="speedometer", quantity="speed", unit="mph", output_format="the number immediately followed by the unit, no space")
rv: 70mph
